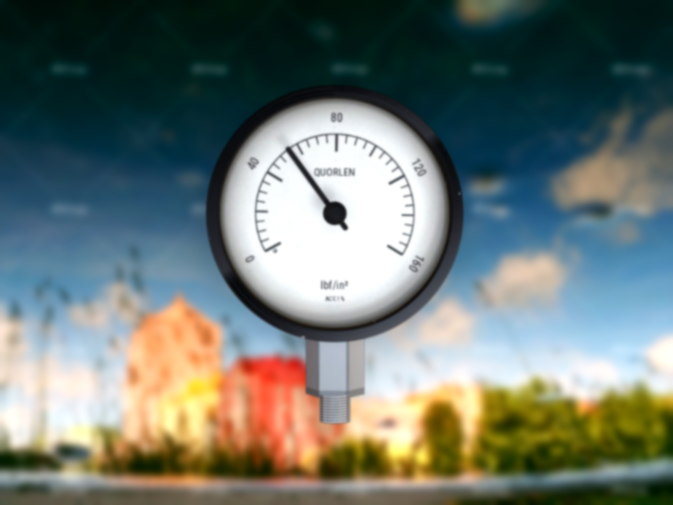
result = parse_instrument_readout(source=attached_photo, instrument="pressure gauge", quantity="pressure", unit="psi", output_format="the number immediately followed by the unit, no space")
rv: 55psi
